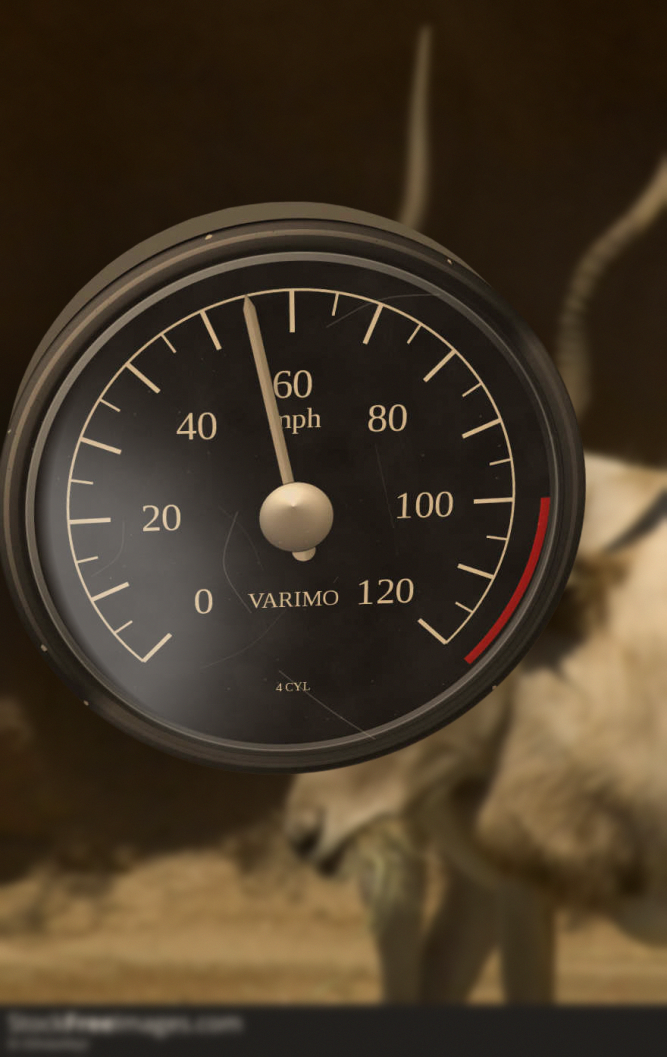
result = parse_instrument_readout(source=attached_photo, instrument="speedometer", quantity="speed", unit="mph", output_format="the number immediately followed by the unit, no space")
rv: 55mph
